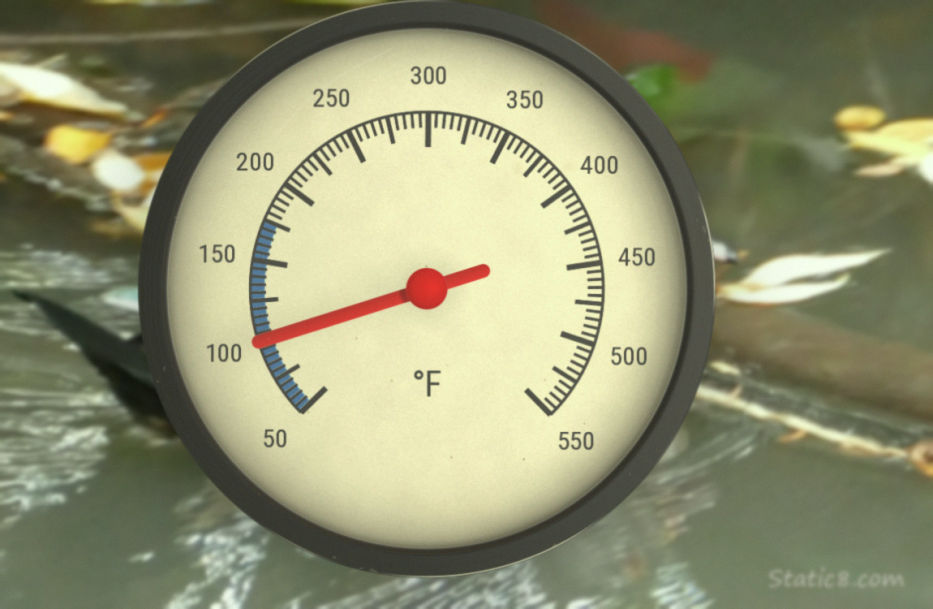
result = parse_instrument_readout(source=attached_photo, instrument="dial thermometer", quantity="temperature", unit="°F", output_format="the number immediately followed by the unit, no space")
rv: 100°F
